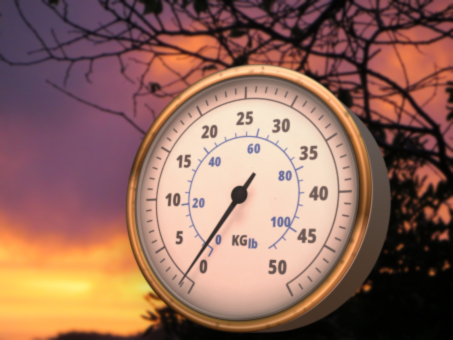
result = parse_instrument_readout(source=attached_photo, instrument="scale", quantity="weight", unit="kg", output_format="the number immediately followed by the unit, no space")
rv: 1kg
